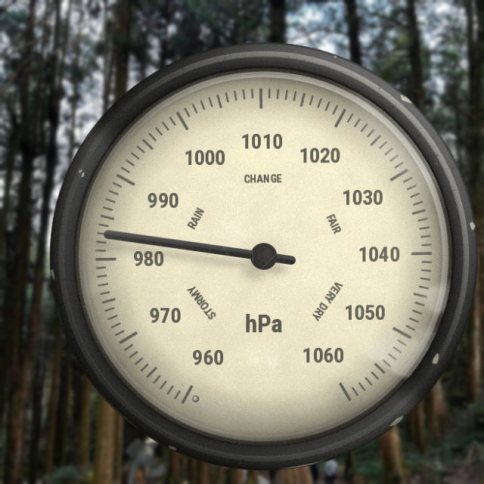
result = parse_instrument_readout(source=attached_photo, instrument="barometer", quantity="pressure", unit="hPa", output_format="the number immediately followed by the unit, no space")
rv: 983hPa
